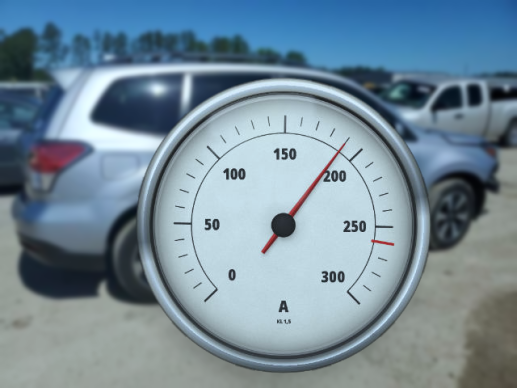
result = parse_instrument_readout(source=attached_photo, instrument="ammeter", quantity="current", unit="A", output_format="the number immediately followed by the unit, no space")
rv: 190A
